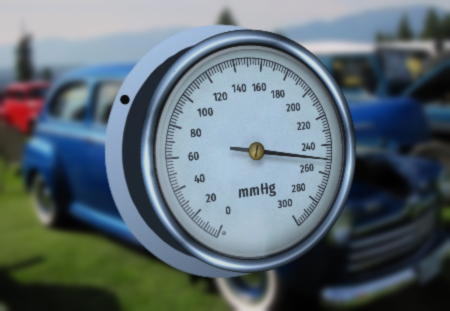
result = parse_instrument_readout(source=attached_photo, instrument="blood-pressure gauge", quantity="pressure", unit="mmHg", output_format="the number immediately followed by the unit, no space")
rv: 250mmHg
